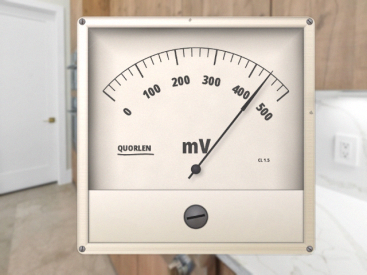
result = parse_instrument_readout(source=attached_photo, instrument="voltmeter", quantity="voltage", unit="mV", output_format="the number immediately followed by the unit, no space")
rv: 440mV
